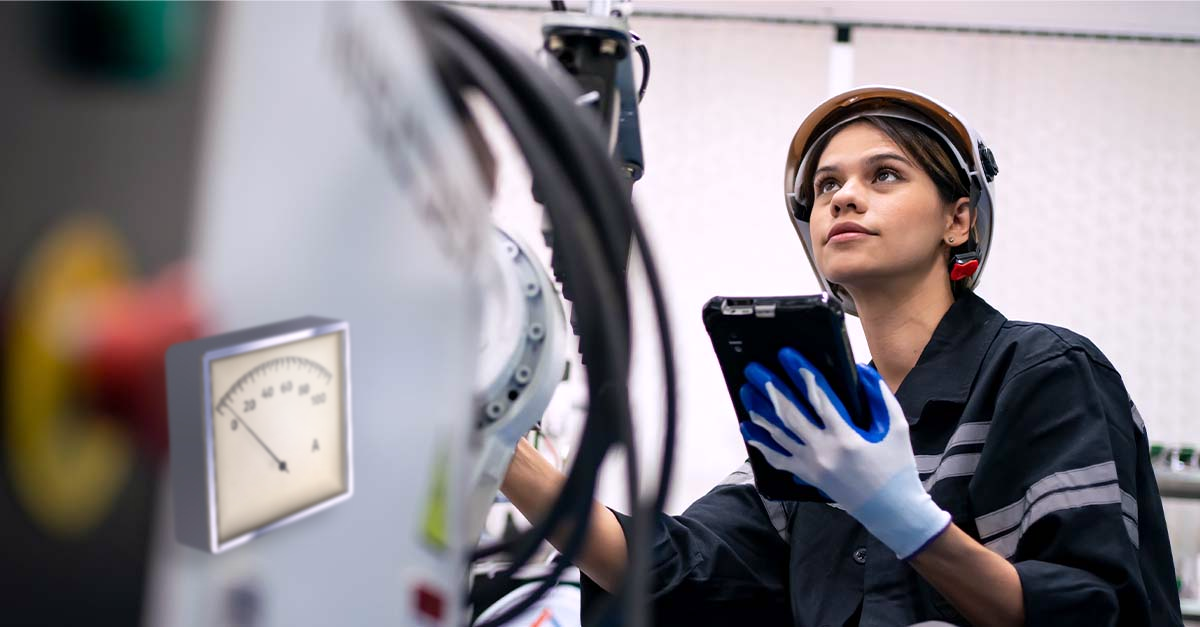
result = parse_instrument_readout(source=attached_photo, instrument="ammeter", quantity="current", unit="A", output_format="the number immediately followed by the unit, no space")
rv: 5A
